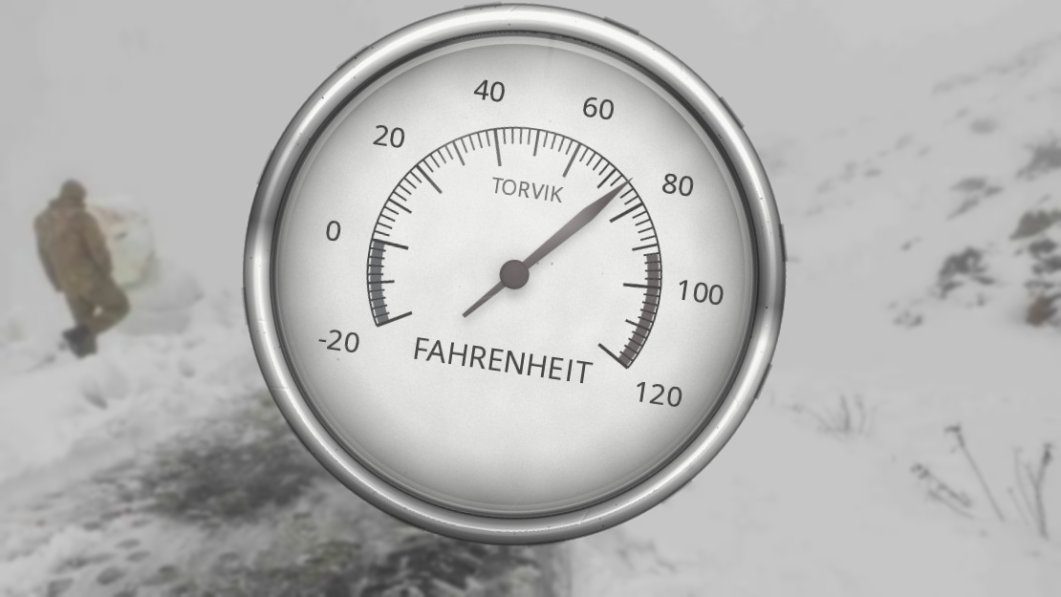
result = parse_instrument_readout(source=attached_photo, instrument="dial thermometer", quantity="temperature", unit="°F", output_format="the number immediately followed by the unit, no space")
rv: 74°F
